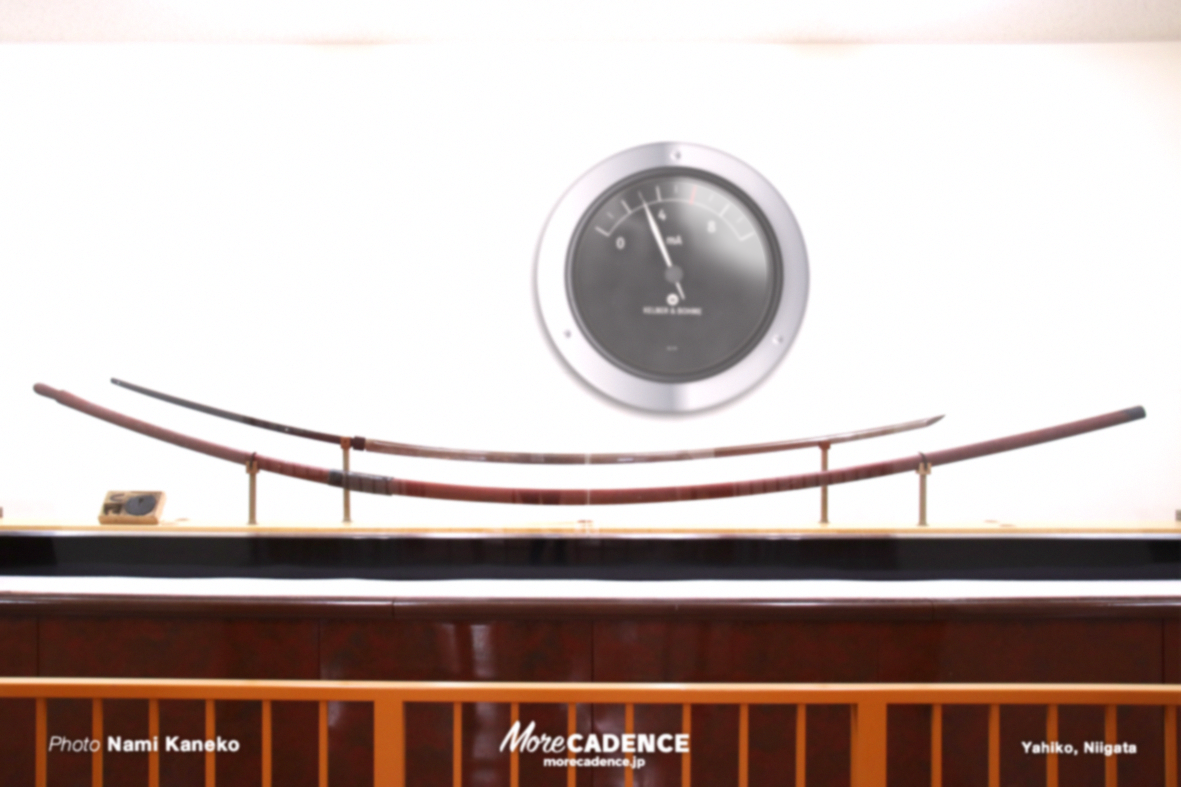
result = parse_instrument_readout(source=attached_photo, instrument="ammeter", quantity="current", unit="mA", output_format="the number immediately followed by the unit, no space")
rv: 3mA
